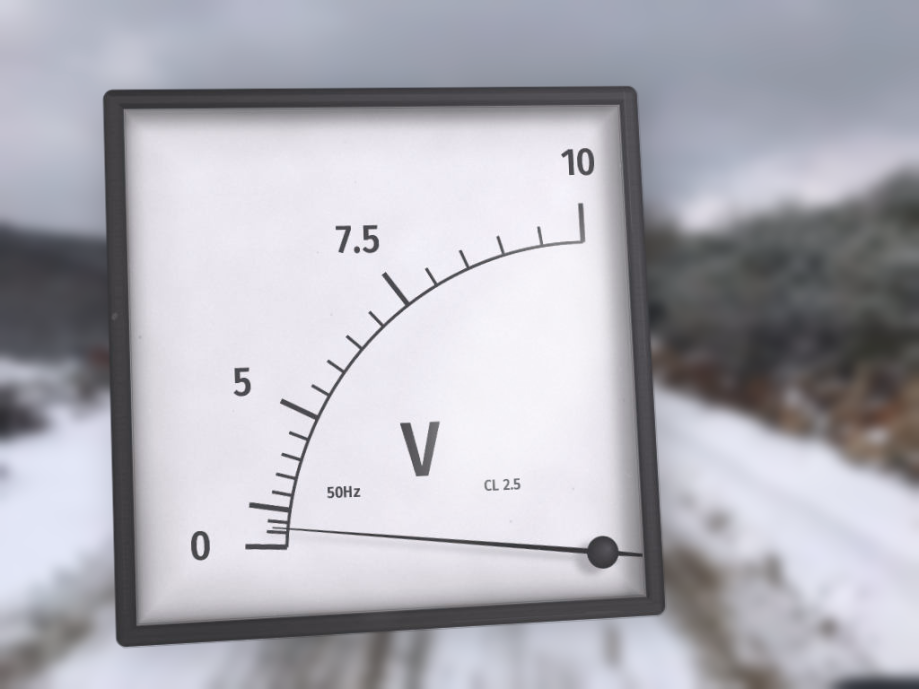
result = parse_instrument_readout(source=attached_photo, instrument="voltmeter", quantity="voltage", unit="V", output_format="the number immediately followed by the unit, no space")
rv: 1.75V
